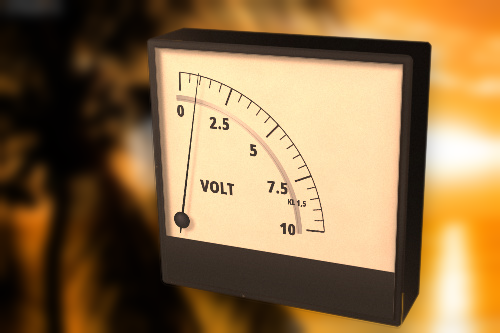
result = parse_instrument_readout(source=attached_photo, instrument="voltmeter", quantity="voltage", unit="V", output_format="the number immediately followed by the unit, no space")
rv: 1V
